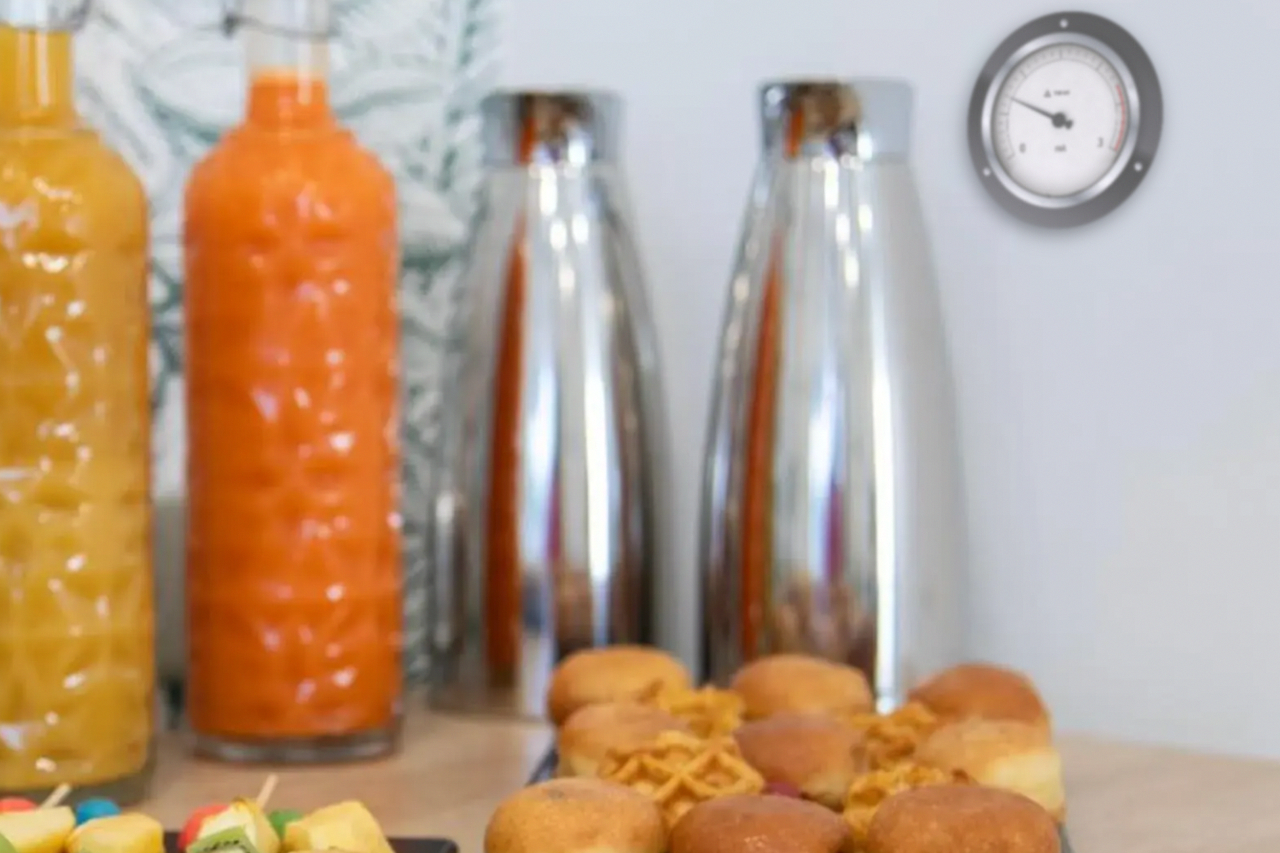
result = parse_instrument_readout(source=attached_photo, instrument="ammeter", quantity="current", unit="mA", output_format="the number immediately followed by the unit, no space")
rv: 0.7mA
